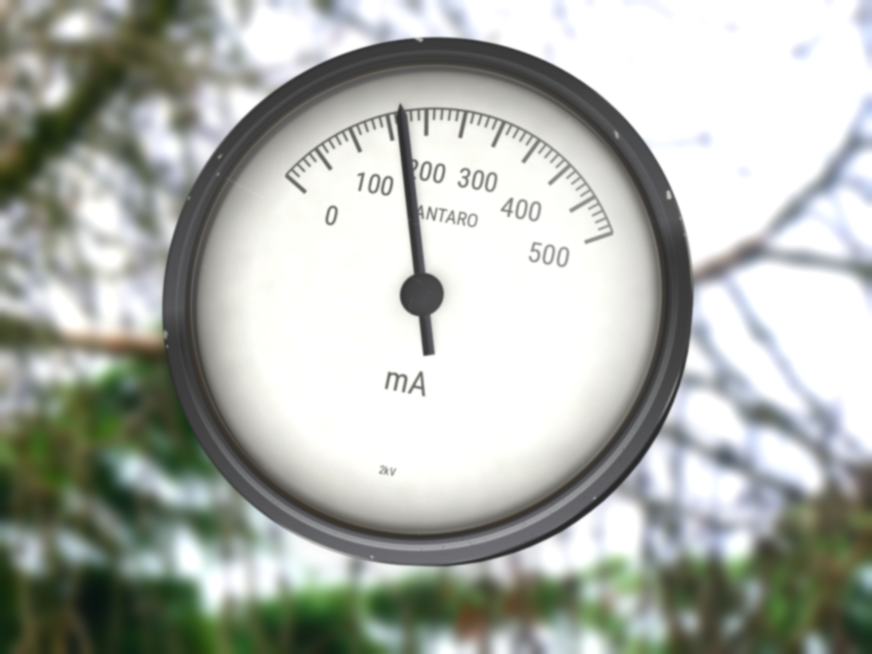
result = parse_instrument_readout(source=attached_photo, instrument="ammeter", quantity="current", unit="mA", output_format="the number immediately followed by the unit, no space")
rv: 170mA
